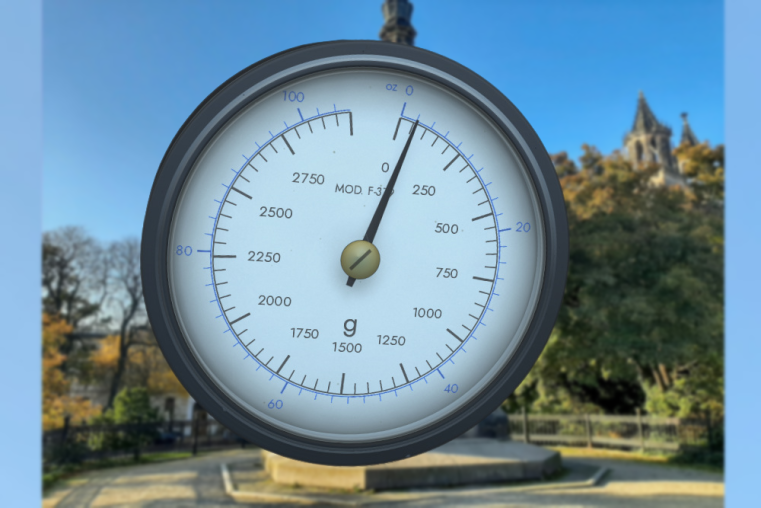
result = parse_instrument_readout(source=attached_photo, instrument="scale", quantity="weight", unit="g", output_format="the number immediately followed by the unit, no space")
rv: 50g
